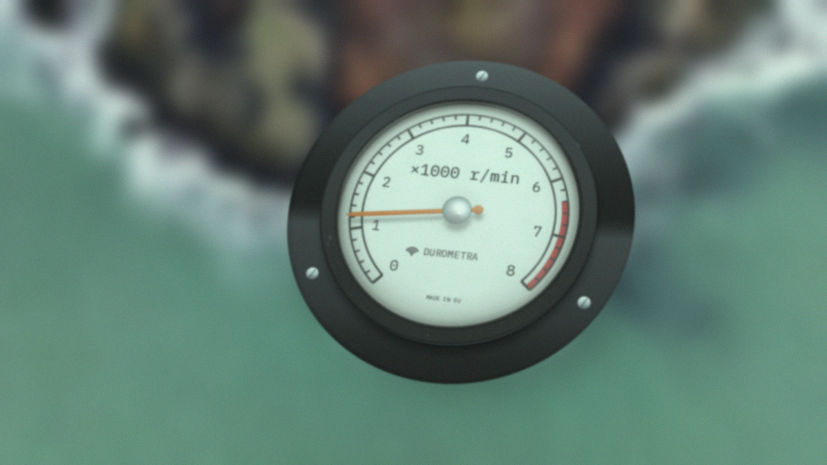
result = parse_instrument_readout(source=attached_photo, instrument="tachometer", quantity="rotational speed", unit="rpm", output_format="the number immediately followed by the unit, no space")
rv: 1200rpm
